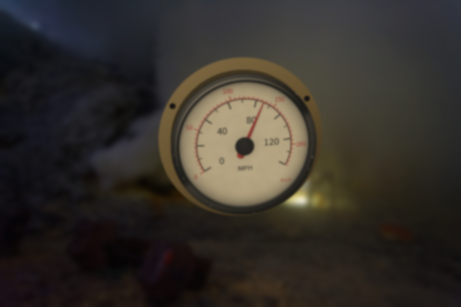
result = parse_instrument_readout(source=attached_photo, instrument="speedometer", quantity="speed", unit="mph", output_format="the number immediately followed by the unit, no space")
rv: 85mph
